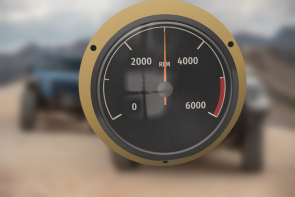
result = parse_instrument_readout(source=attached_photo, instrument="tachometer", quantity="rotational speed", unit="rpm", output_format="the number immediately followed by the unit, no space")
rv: 3000rpm
